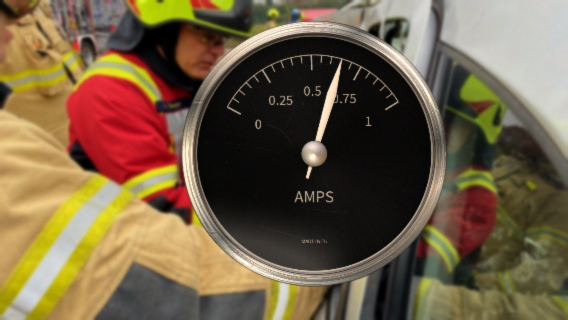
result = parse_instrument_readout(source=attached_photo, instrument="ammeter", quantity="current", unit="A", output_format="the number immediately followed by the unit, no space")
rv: 0.65A
